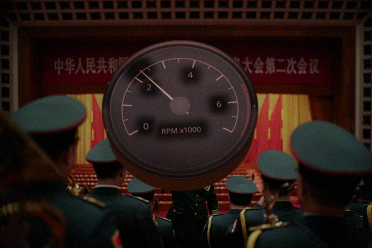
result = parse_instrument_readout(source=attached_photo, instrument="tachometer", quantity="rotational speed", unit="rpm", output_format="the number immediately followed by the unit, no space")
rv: 2250rpm
